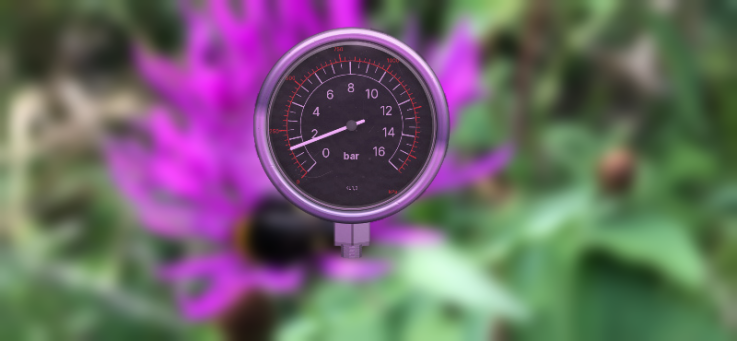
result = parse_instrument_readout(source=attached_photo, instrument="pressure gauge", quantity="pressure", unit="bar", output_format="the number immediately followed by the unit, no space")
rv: 1.5bar
